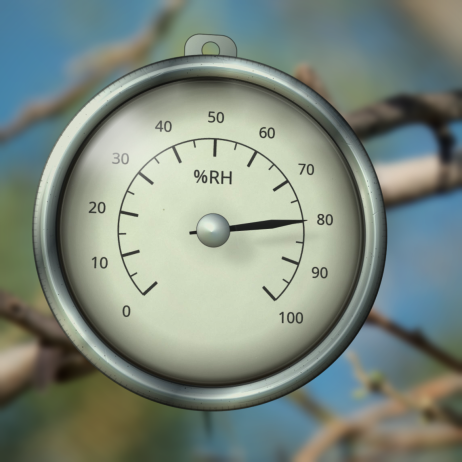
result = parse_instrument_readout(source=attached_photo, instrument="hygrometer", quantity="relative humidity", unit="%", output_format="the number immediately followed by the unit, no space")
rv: 80%
